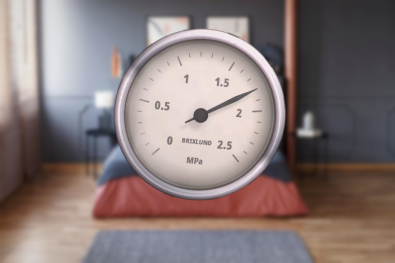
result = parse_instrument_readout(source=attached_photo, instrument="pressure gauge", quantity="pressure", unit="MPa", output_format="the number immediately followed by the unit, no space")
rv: 1.8MPa
